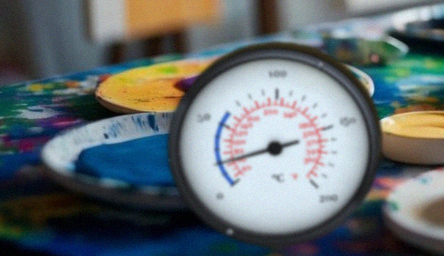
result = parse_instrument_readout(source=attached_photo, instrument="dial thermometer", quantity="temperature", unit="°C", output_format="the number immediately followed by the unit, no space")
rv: 20°C
